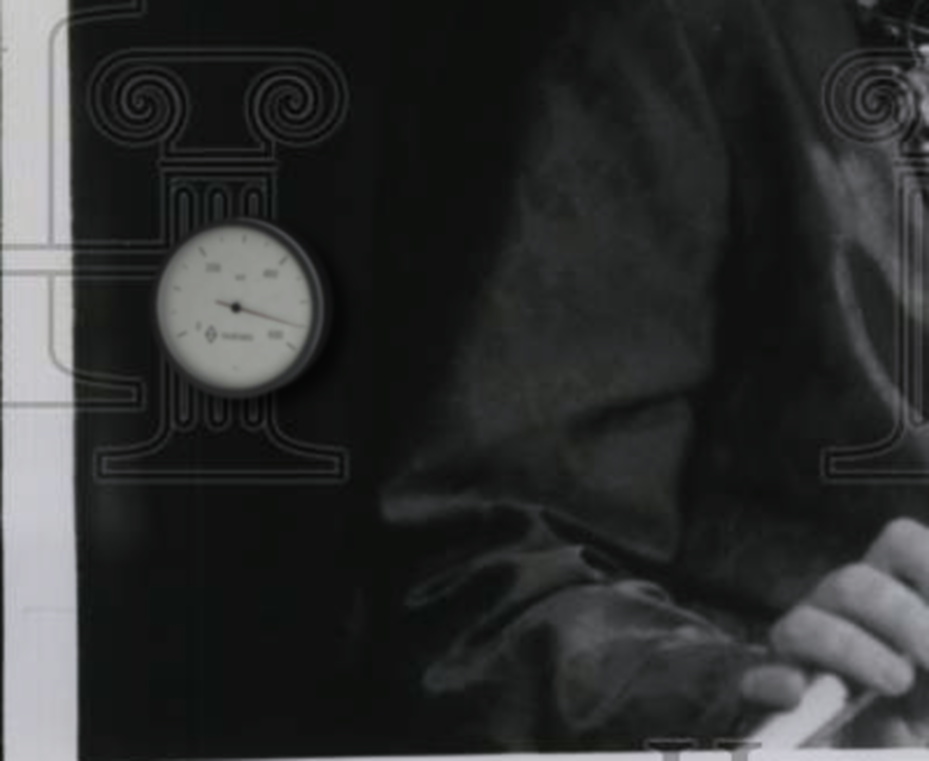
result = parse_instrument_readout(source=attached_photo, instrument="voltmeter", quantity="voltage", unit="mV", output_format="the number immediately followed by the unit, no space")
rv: 550mV
